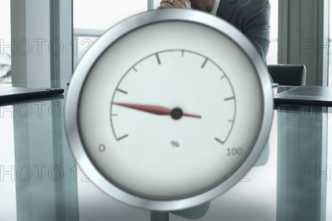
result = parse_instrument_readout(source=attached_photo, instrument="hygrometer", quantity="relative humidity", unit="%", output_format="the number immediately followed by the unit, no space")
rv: 15%
